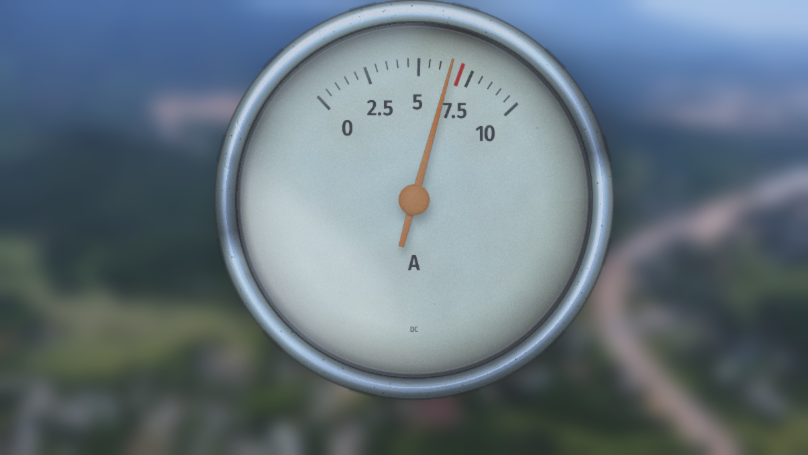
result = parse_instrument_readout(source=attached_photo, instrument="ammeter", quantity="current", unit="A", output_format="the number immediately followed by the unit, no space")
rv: 6.5A
